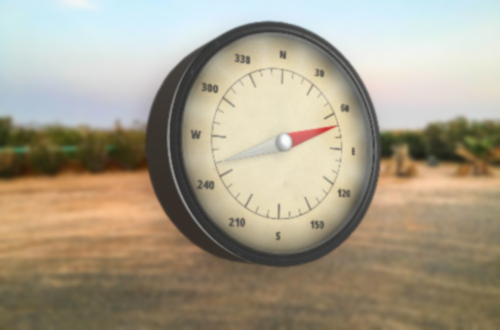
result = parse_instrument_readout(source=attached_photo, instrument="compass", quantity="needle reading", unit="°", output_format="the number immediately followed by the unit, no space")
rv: 70°
